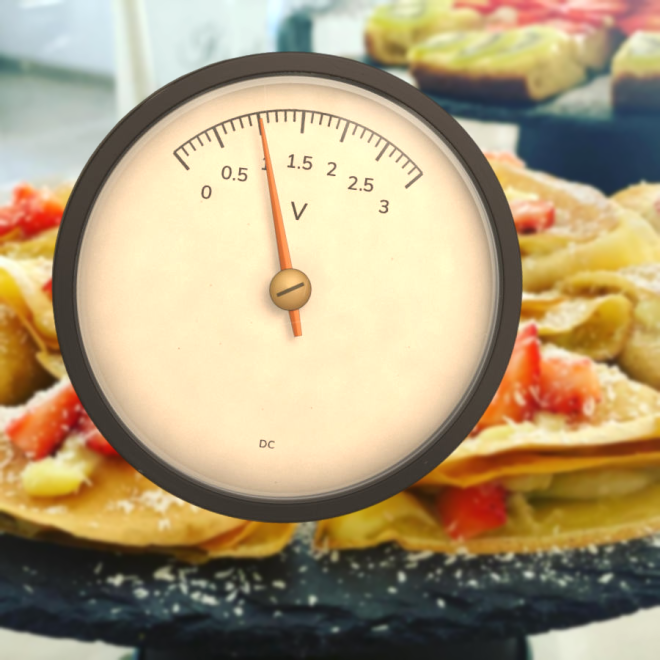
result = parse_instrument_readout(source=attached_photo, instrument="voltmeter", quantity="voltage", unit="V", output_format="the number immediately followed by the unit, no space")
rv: 1V
